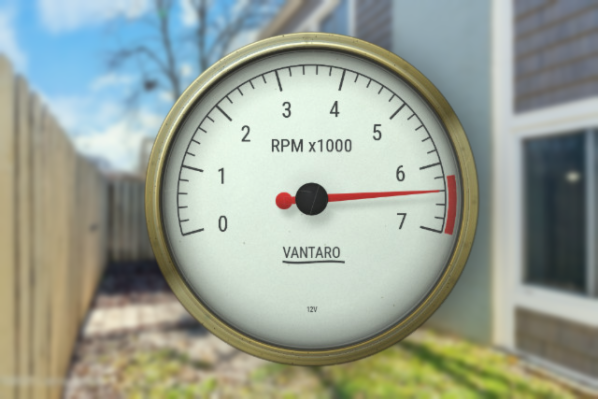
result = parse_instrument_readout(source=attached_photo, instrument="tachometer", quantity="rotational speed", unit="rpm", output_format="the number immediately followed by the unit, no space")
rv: 6400rpm
